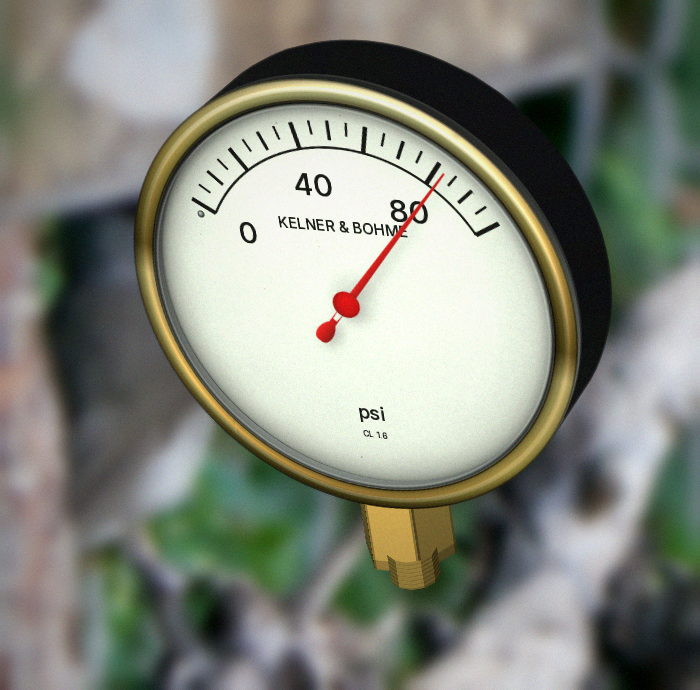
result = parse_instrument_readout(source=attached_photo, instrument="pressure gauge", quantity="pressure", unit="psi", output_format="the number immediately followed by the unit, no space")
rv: 82.5psi
